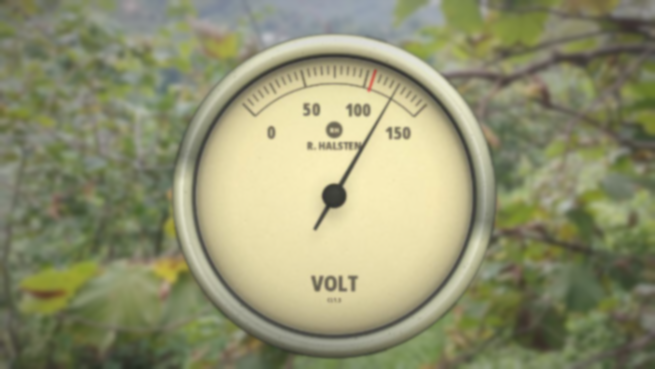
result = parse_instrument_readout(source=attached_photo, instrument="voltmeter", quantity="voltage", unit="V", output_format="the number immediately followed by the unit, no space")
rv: 125V
